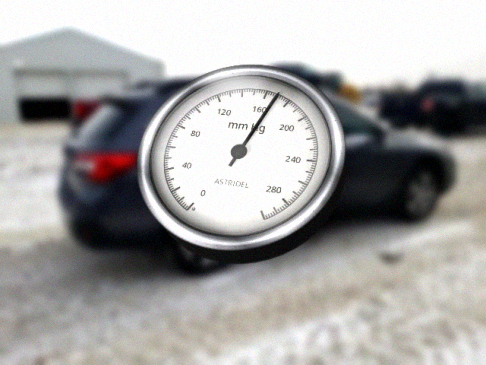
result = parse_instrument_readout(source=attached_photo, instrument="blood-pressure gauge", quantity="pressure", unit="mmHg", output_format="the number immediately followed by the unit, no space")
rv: 170mmHg
